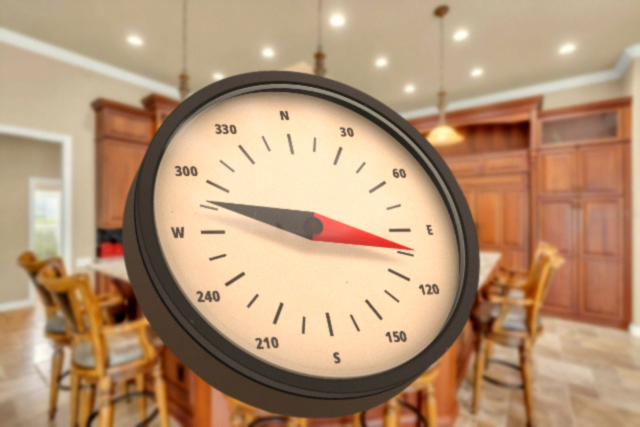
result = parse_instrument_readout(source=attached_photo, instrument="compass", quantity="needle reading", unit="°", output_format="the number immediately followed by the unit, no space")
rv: 105°
